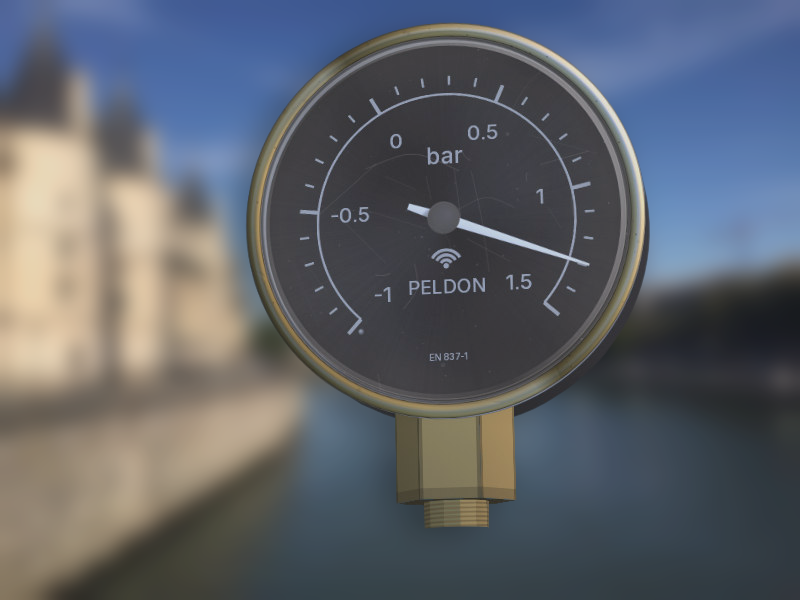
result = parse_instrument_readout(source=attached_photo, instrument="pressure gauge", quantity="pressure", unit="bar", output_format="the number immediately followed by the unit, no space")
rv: 1.3bar
